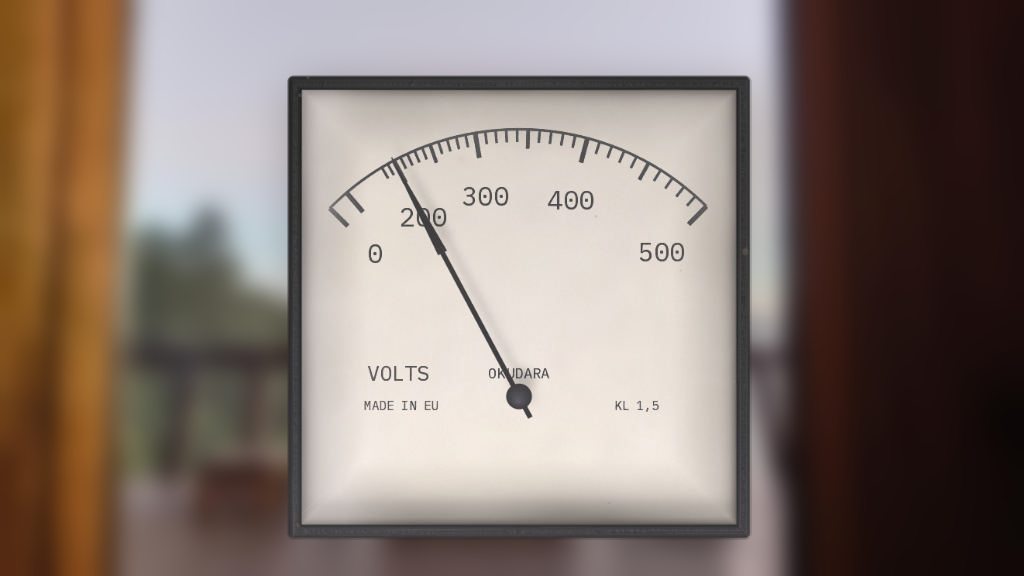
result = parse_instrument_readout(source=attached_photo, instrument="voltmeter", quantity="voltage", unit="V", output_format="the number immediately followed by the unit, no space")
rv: 200V
